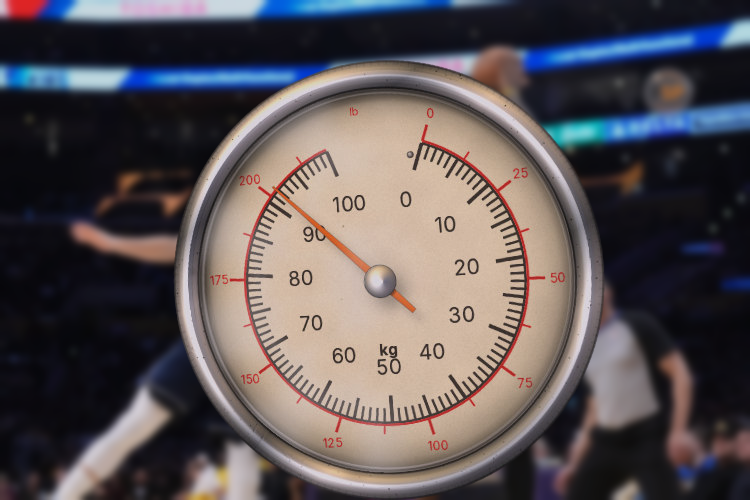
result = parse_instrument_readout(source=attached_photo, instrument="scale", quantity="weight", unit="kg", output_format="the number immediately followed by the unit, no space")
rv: 92kg
